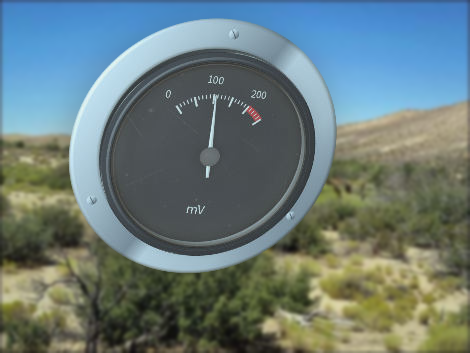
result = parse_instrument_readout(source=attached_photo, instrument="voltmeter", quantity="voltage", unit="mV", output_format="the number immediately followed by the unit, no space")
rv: 100mV
